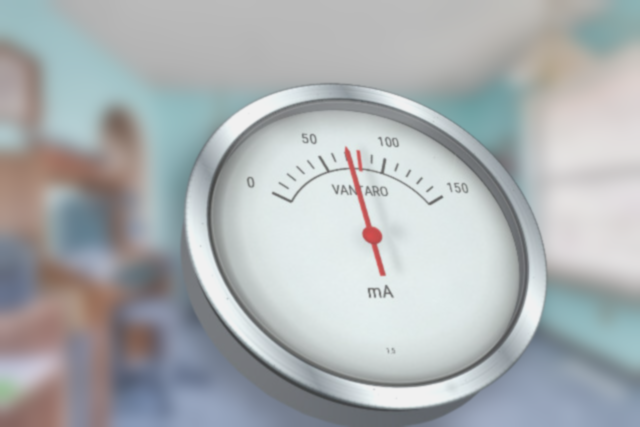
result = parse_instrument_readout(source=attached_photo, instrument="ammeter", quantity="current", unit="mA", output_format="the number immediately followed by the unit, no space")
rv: 70mA
